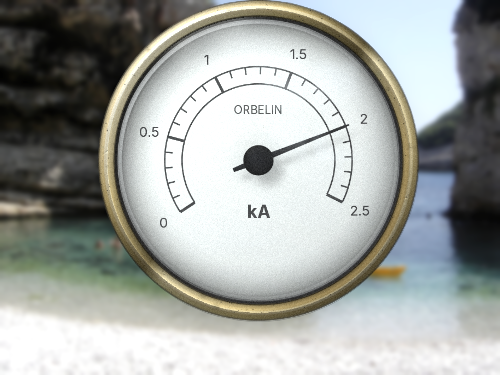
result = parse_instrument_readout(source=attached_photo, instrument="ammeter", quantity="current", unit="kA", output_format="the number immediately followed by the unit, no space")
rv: 2kA
